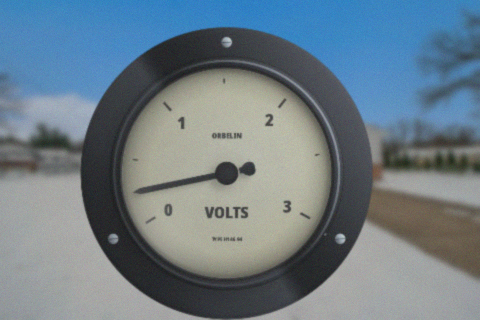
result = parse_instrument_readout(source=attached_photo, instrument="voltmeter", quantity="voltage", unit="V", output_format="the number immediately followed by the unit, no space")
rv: 0.25V
